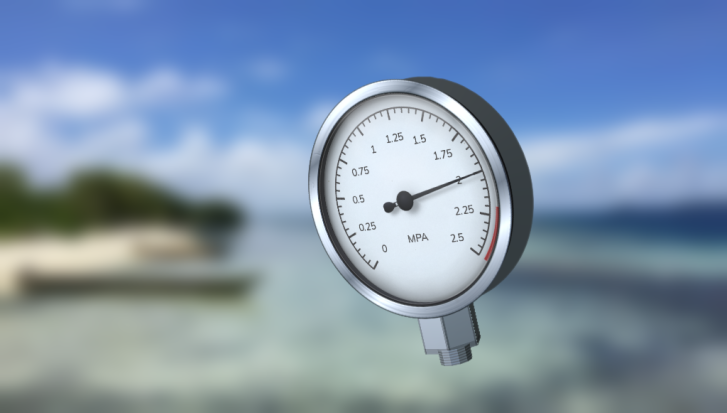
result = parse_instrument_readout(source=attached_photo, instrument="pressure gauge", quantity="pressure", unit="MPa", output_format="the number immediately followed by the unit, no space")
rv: 2MPa
